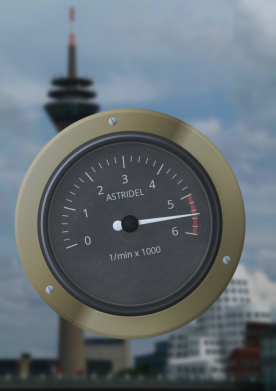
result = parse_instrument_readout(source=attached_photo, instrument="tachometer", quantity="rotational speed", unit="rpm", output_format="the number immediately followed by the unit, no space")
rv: 5500rpm
